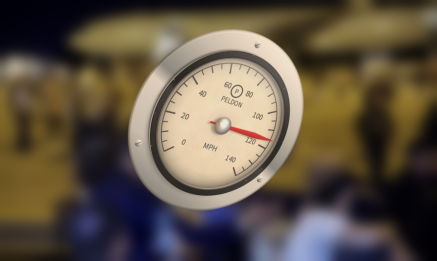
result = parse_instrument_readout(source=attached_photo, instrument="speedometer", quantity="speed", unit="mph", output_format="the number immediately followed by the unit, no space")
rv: 115mph
